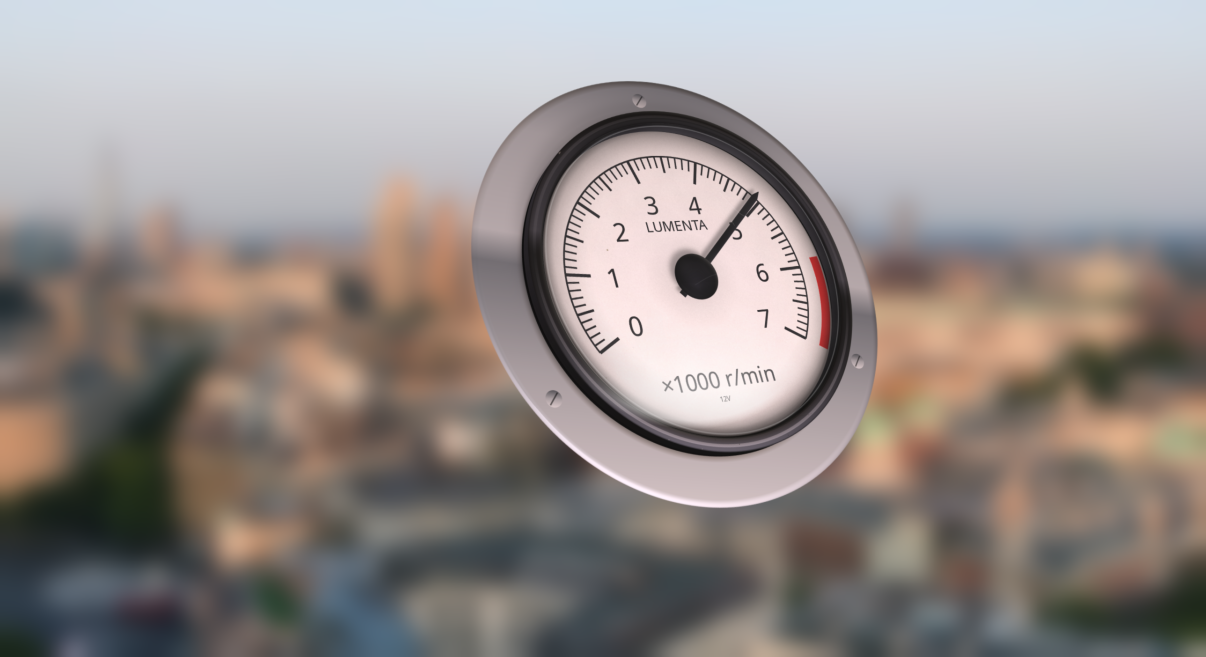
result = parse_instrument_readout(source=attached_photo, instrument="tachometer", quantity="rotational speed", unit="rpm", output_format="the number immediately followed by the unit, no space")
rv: 4900rpm
